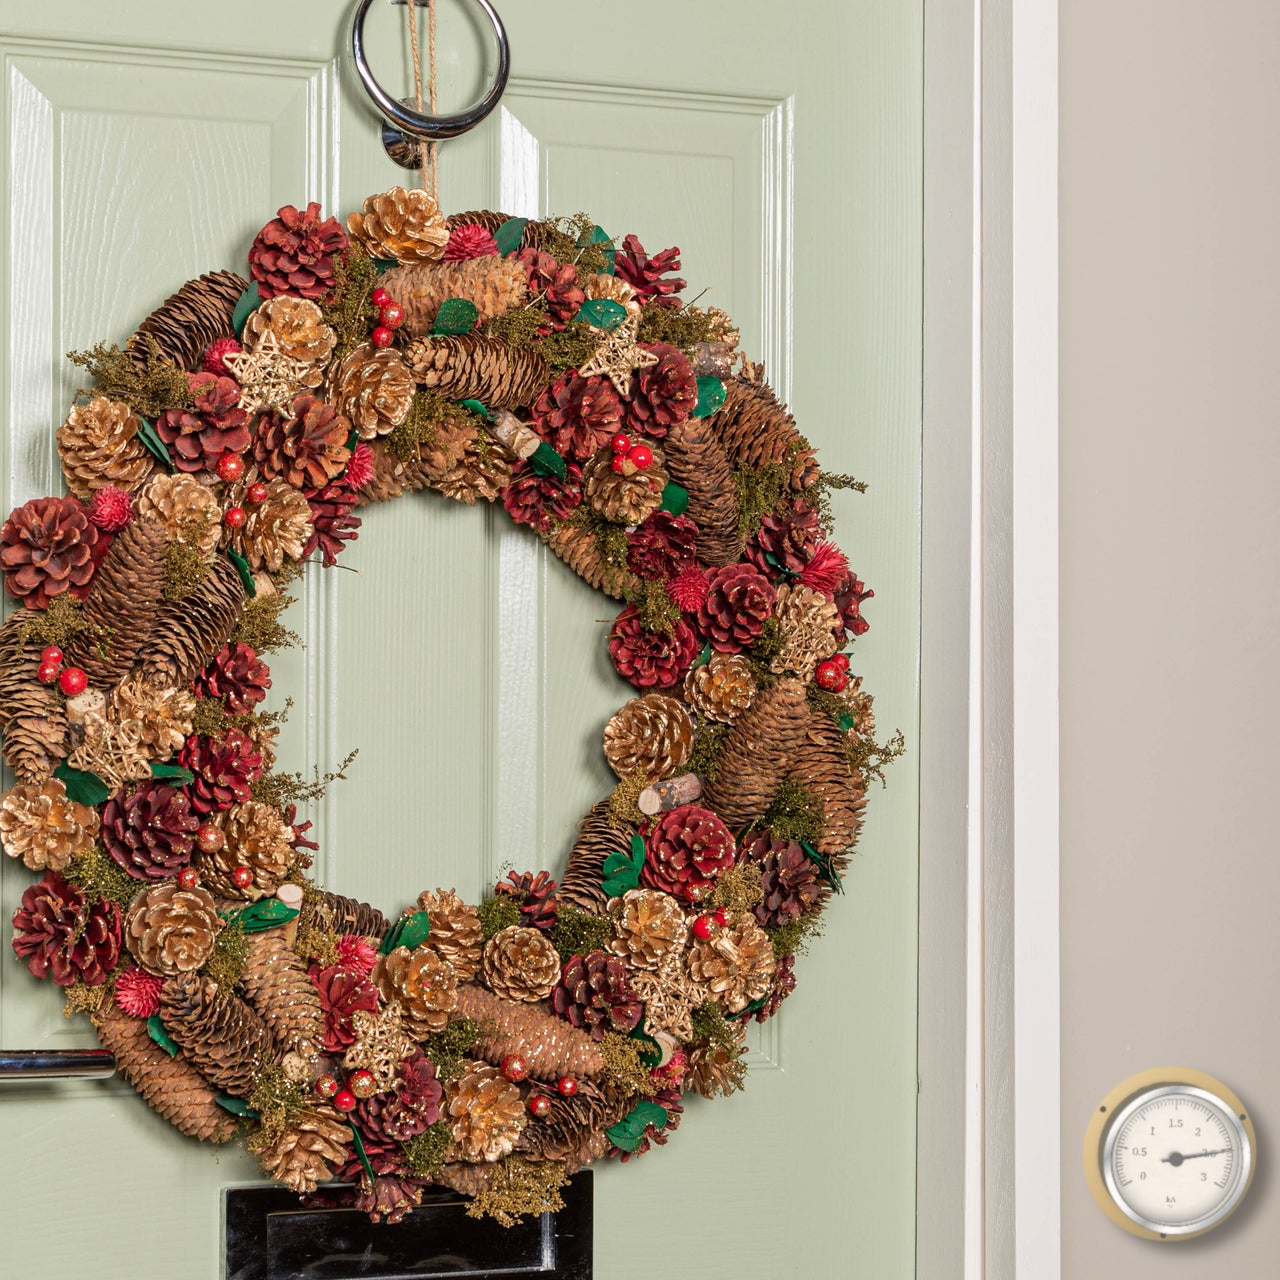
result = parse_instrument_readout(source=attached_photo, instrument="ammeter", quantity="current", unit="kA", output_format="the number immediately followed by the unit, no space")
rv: 2.5kA
